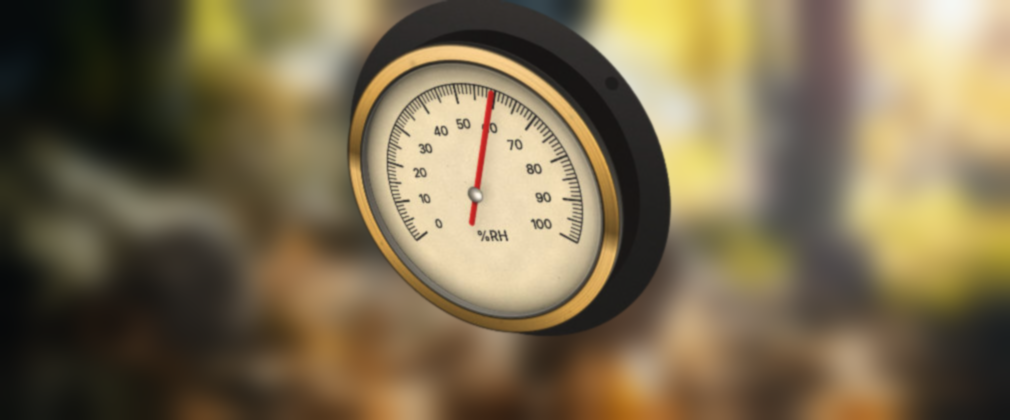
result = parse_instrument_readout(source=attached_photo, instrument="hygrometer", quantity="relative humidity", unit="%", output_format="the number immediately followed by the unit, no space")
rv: 60%
